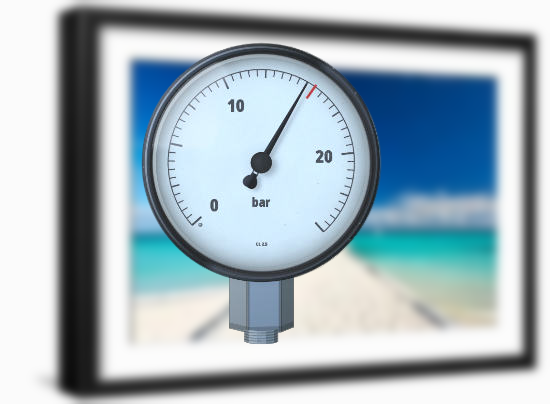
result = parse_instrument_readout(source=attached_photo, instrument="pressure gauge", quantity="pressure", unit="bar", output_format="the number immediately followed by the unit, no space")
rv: 15bar
